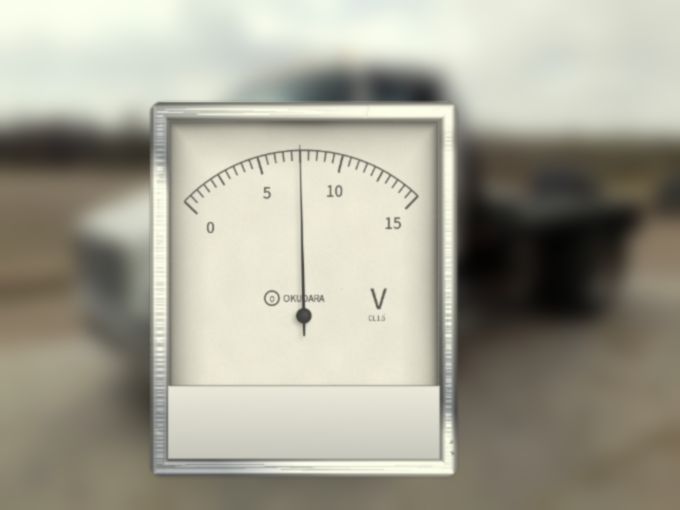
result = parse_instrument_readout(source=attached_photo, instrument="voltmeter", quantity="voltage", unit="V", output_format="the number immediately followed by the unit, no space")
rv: 7.5V
